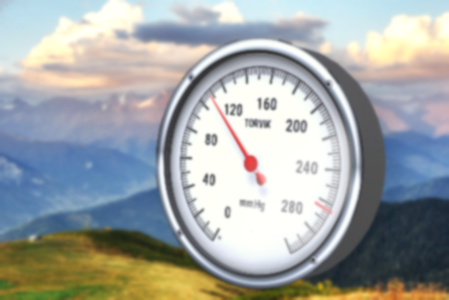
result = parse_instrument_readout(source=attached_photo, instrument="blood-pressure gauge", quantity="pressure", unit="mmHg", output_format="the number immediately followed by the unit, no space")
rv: 110mmHg
